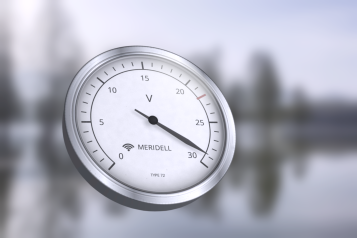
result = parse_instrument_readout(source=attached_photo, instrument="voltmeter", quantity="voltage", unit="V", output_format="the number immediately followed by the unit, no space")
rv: 29V
